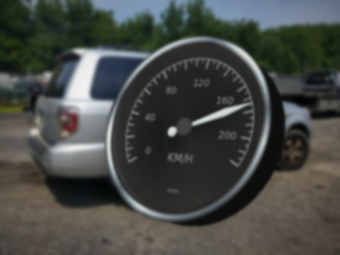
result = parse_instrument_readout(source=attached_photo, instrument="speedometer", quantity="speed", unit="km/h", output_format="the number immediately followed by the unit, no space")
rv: 175km/h
